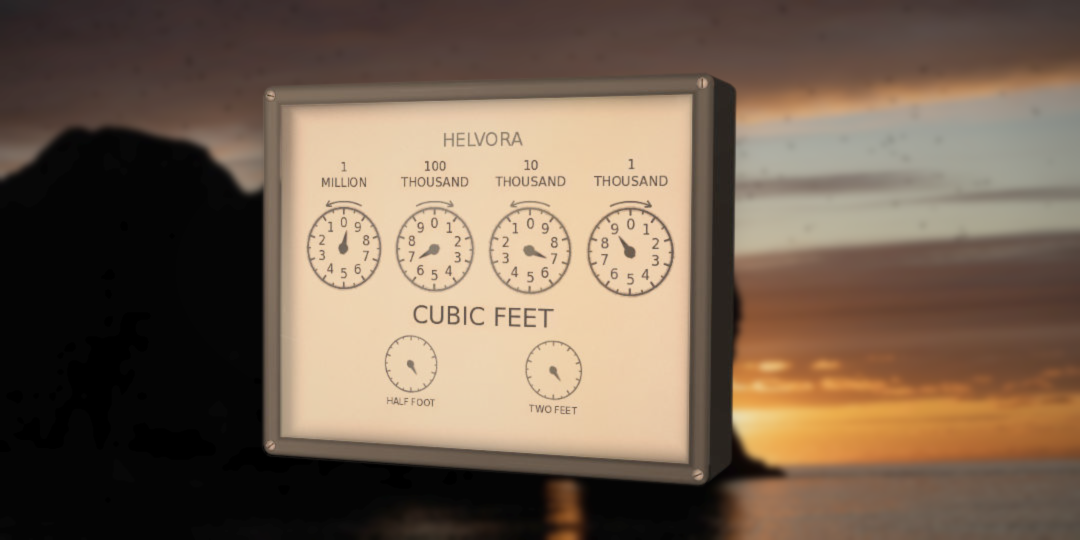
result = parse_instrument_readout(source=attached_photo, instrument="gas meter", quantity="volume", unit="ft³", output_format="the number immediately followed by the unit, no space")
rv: 966900ft³
